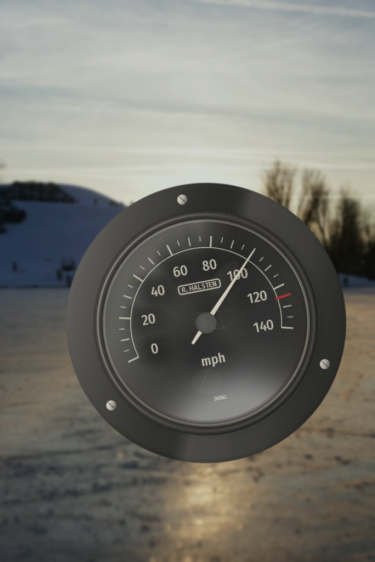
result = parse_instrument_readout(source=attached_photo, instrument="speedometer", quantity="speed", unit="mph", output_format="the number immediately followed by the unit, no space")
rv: 100mph
